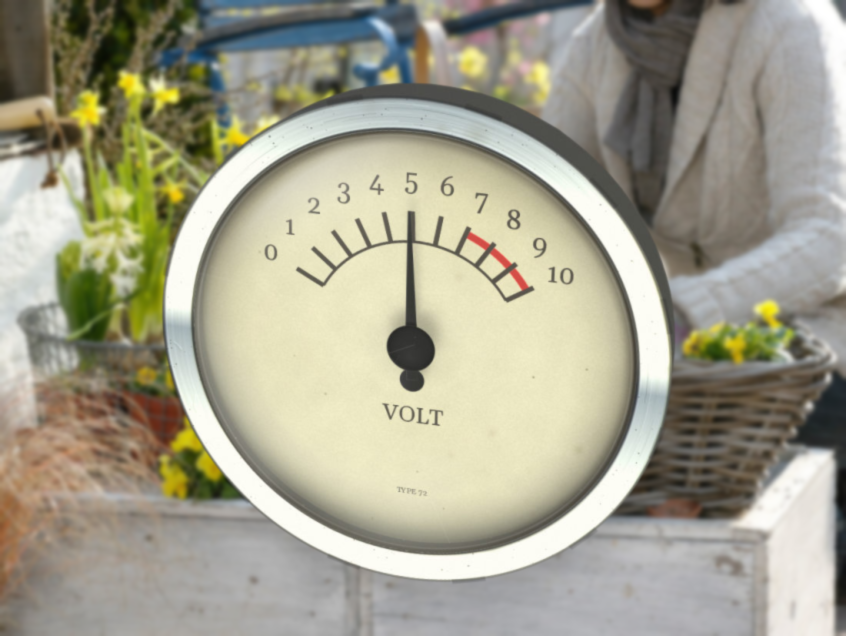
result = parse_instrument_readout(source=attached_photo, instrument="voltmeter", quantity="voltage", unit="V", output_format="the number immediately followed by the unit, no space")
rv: 5V
